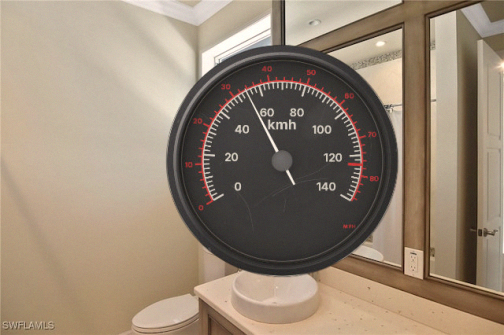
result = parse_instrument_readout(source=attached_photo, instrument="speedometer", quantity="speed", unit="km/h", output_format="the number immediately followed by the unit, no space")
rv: 54km/h
